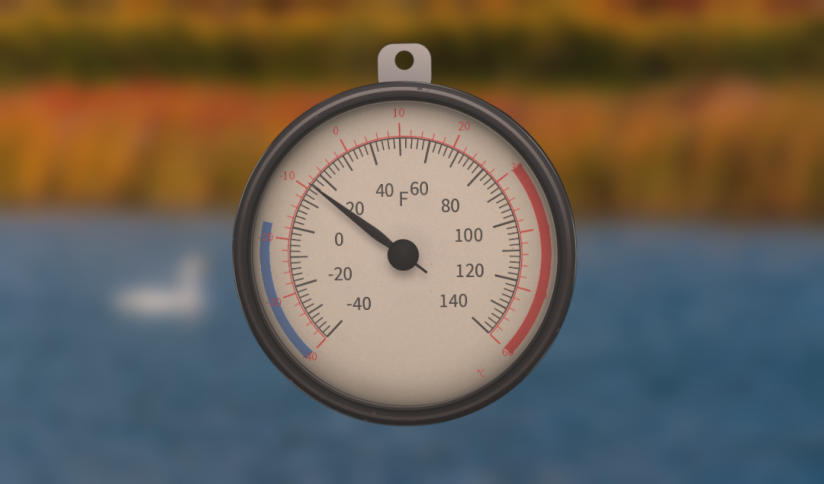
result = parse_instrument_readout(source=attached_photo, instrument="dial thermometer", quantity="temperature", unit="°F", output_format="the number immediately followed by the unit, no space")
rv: 16°F
